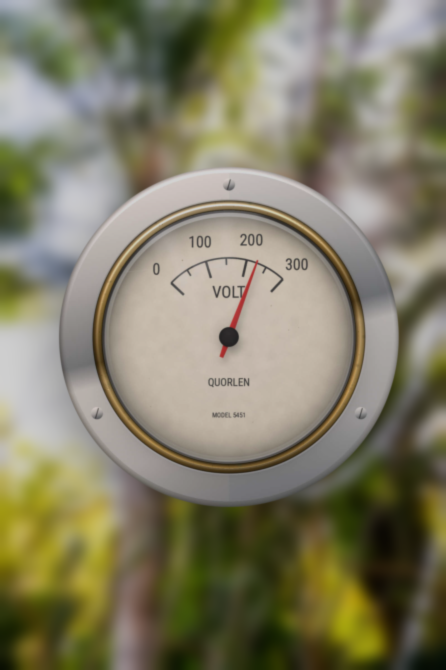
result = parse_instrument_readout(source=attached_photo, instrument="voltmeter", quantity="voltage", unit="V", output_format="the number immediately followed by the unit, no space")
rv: 225V
